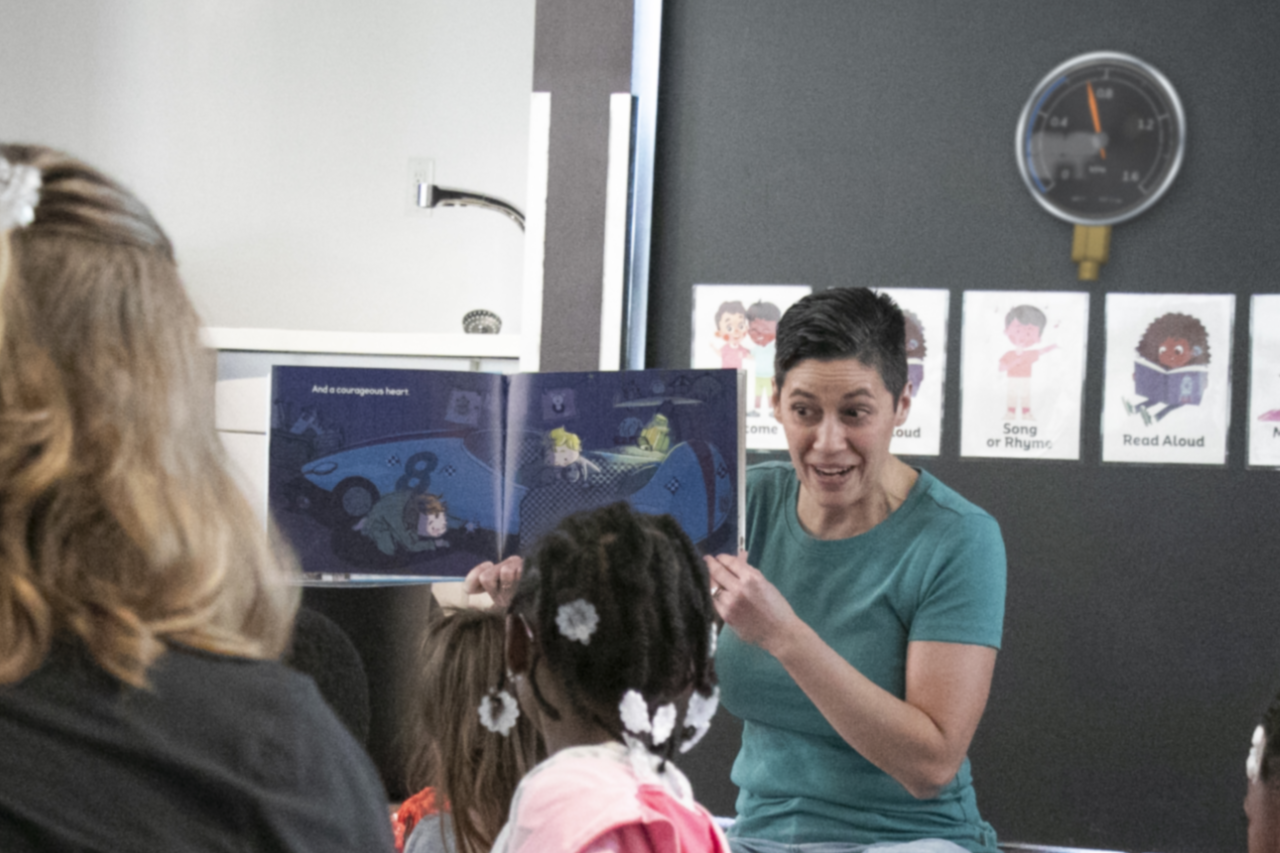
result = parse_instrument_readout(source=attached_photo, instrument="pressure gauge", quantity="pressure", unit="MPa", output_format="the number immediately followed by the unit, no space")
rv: 0.7MPa
